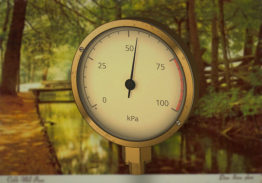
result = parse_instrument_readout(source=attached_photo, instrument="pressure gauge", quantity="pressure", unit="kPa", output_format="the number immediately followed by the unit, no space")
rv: 55kPa
